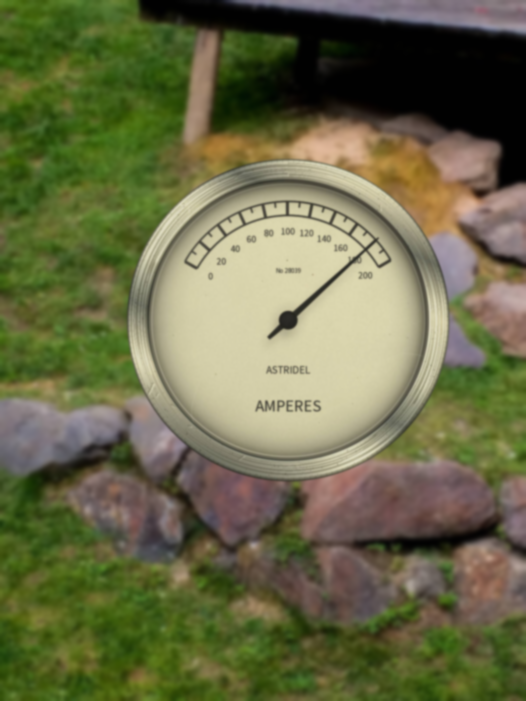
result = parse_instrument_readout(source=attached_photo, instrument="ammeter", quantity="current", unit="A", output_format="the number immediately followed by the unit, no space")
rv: 180A
